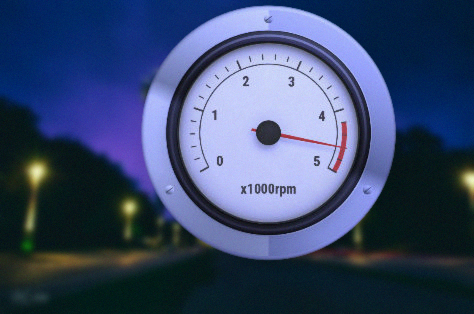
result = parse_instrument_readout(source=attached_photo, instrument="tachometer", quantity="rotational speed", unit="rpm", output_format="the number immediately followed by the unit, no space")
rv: 4600rpm
